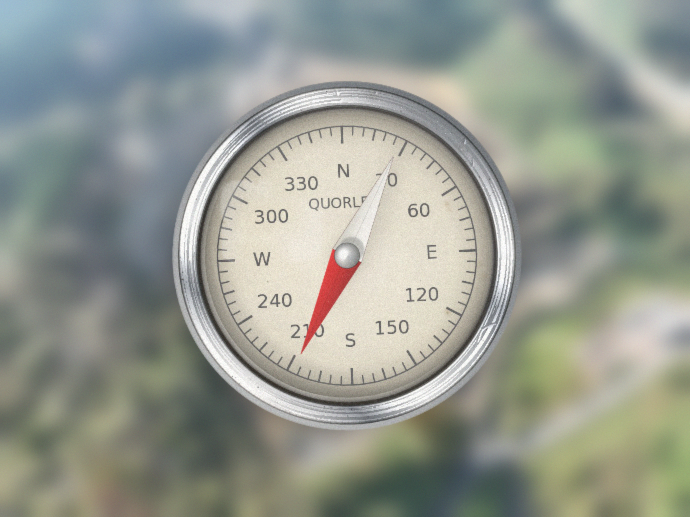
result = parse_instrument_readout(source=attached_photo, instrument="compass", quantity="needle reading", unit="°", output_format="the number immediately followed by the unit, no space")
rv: 207.5°
